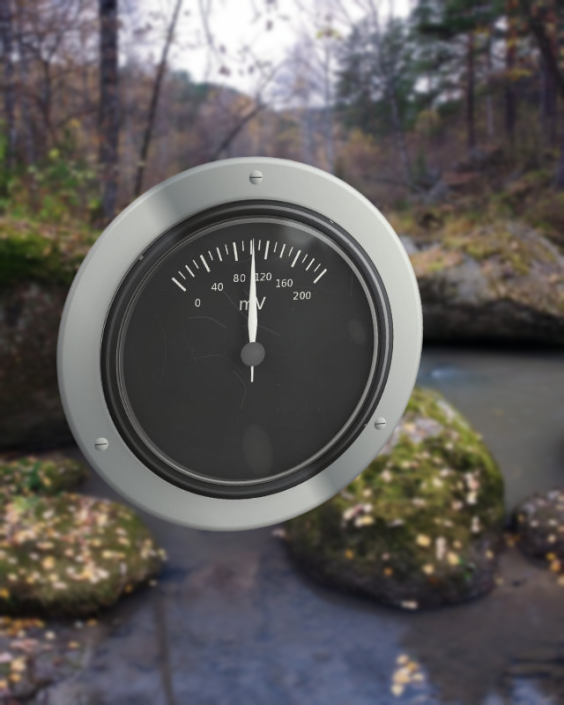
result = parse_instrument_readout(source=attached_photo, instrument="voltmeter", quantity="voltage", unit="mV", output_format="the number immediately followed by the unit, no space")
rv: 100mV
